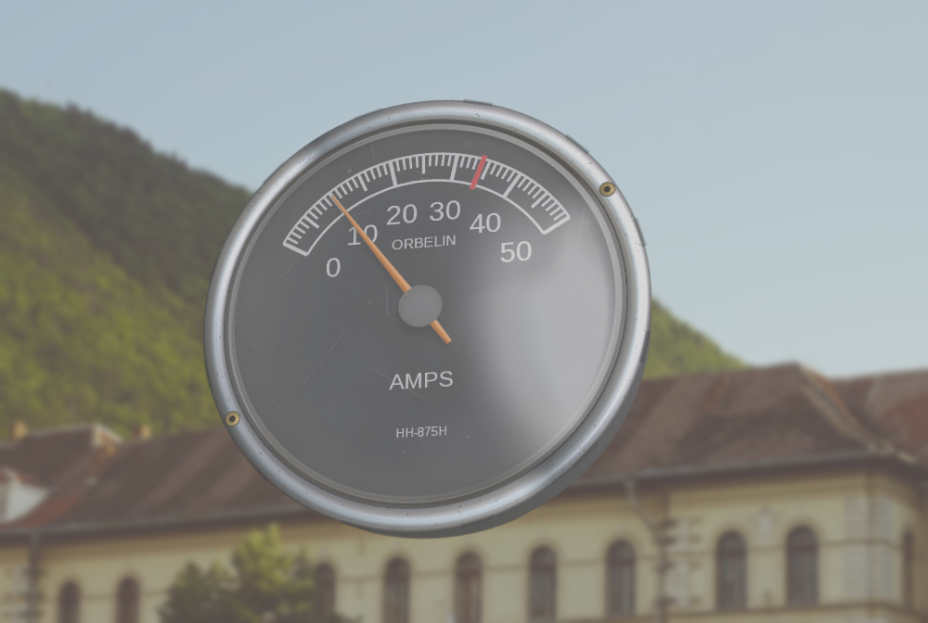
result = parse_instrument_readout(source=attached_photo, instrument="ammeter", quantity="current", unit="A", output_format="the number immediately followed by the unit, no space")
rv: 10A
